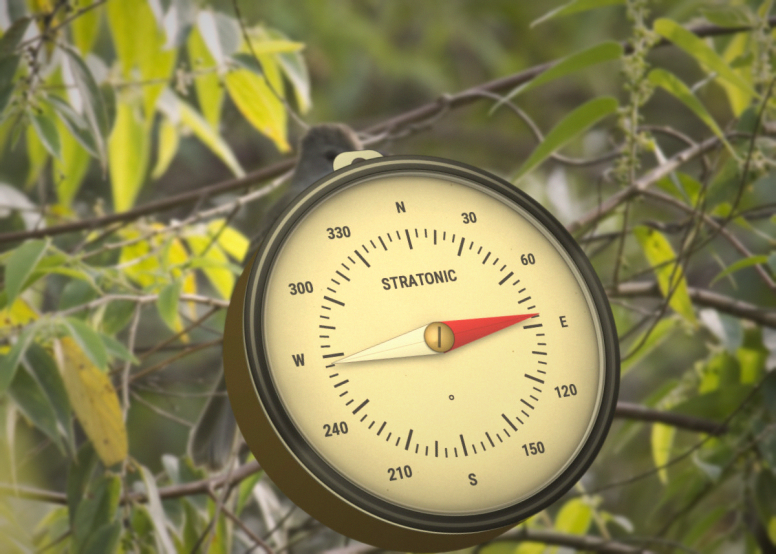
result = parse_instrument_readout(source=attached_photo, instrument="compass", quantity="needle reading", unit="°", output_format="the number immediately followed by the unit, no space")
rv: 85°
